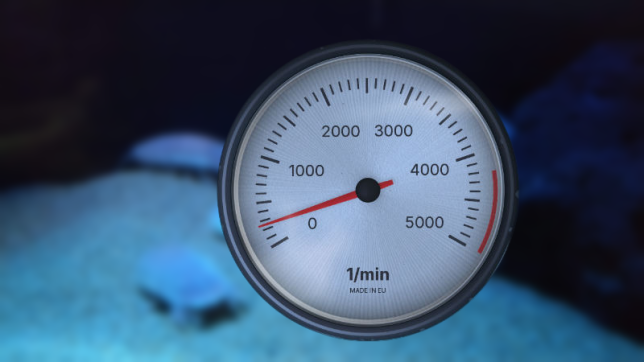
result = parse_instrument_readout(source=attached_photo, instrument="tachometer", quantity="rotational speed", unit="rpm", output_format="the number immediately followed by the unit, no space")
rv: 250rpm
